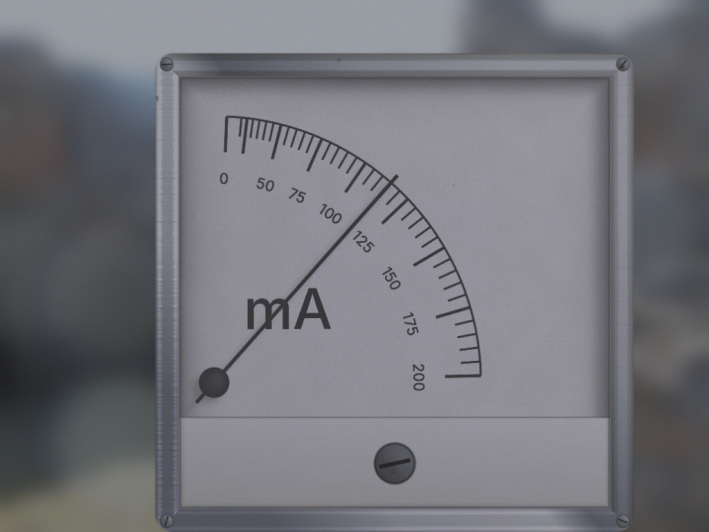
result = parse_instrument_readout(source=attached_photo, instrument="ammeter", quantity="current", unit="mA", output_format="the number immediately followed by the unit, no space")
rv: 115mA
